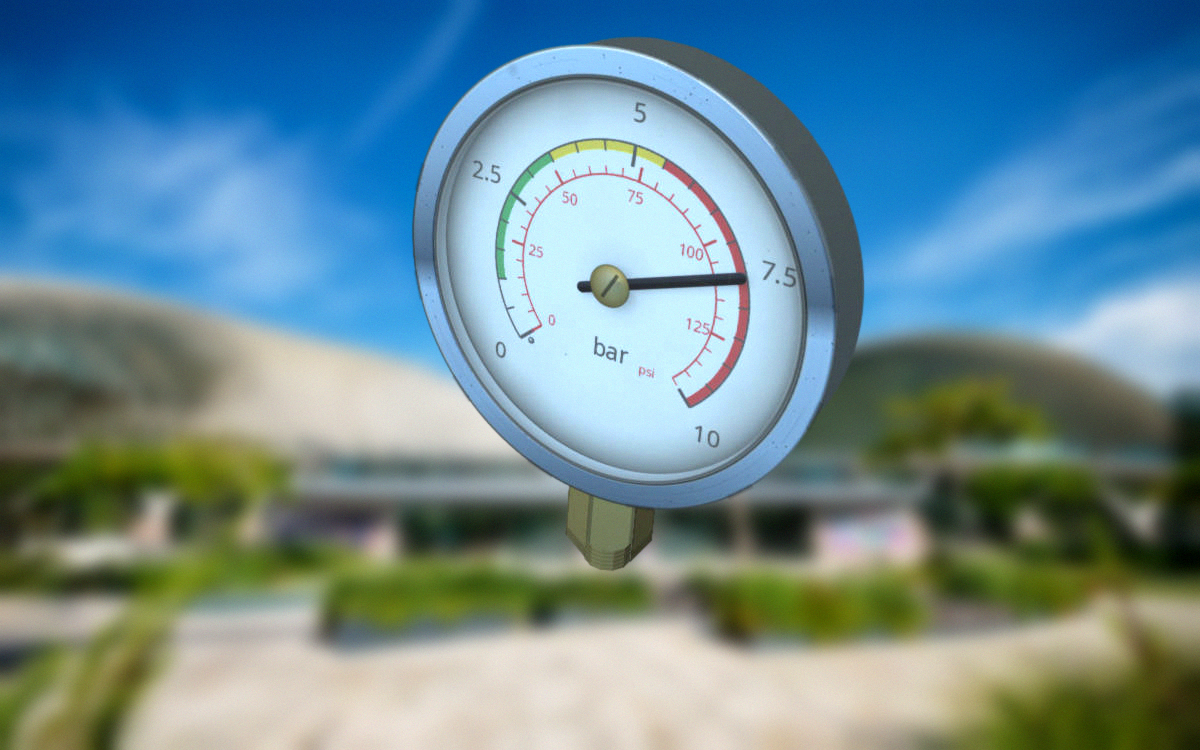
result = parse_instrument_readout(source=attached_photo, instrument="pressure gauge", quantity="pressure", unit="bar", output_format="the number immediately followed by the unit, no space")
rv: 7.5bar
